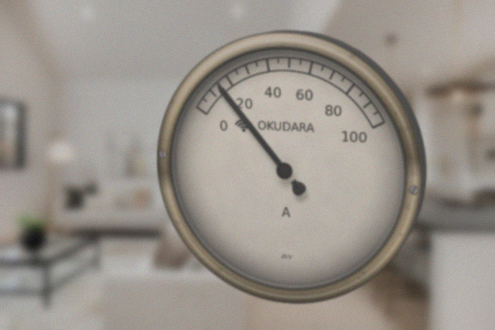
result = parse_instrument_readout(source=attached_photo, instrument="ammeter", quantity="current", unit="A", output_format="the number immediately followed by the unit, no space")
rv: 15A
